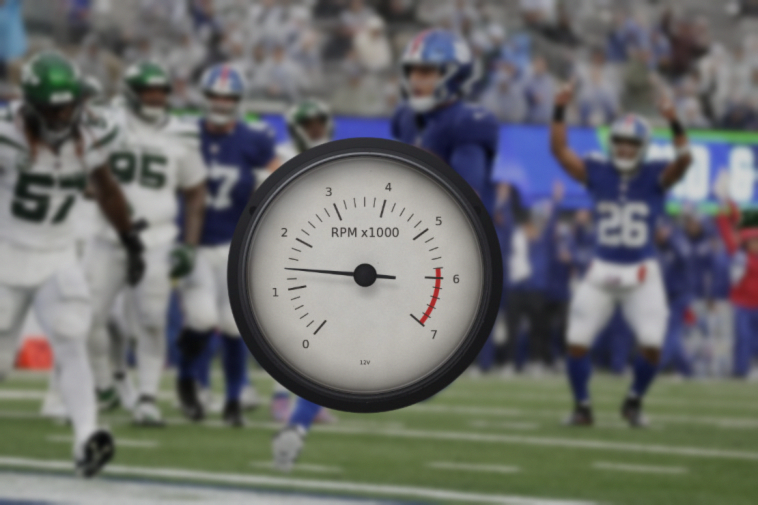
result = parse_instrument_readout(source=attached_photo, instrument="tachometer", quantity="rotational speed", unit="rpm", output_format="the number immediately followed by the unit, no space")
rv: 1400rpm
